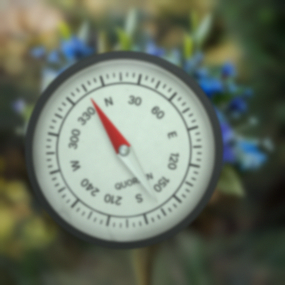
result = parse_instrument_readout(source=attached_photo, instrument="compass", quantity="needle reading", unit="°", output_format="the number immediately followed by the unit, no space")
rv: 345°
